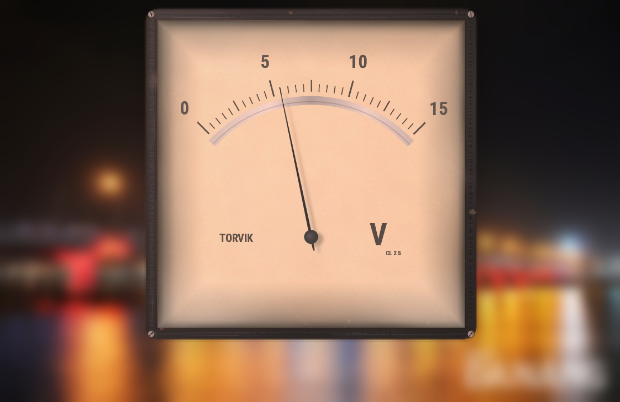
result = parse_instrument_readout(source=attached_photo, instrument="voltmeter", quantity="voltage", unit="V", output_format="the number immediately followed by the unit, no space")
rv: 5.5V
